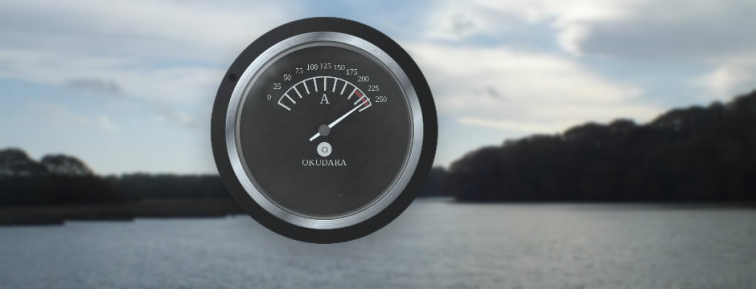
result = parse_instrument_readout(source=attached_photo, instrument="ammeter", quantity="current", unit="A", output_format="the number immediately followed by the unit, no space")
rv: 237.5A
